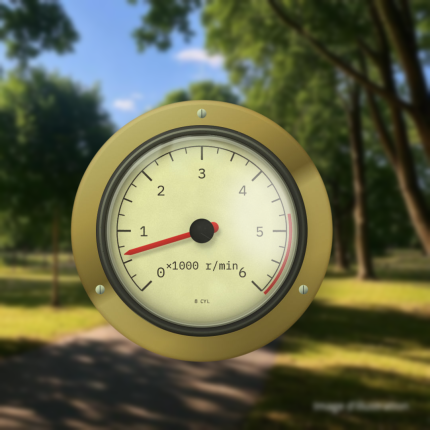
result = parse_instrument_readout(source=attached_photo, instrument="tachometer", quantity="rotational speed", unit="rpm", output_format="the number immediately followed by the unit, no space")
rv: 625rpm
